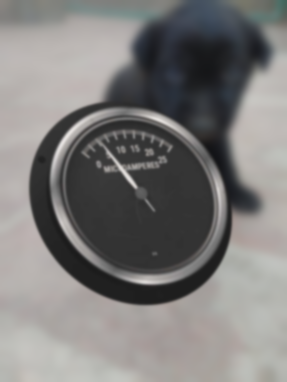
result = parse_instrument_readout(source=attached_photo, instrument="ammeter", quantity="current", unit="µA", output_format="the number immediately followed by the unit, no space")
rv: 5µA
